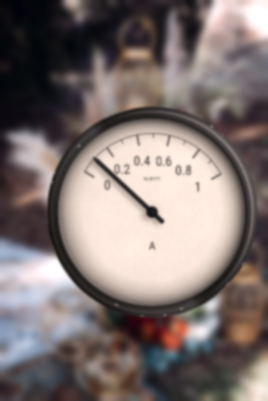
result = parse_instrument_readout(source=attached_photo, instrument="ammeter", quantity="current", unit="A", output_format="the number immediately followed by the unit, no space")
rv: 0.1A
